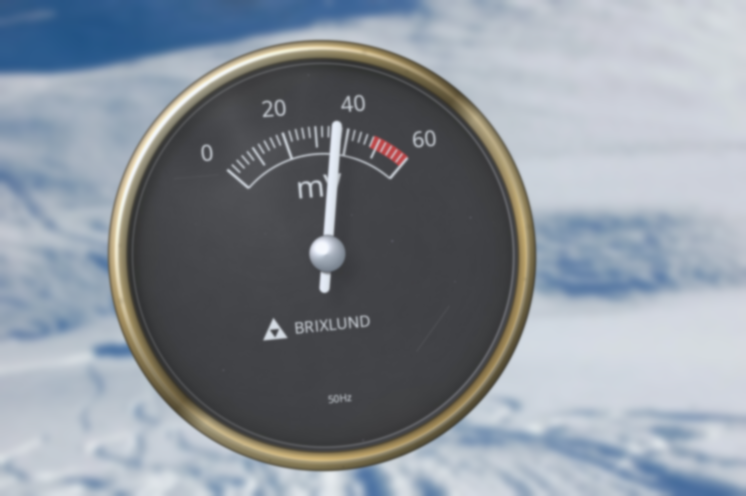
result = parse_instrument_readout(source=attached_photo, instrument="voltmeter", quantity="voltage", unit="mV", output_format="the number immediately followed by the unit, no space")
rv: 36mV
